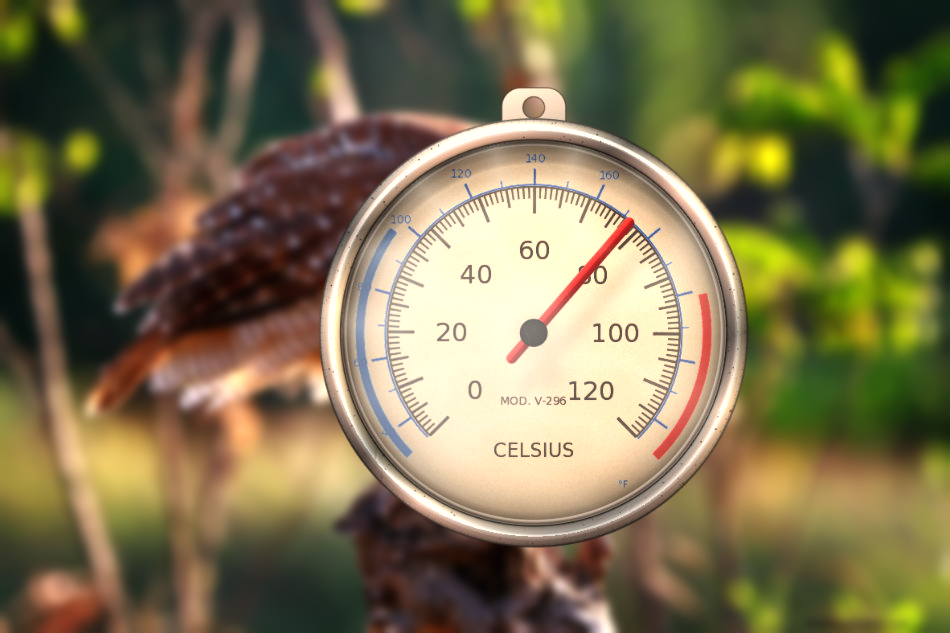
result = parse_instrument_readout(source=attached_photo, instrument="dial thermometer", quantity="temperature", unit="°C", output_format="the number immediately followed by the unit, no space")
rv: 78°C
